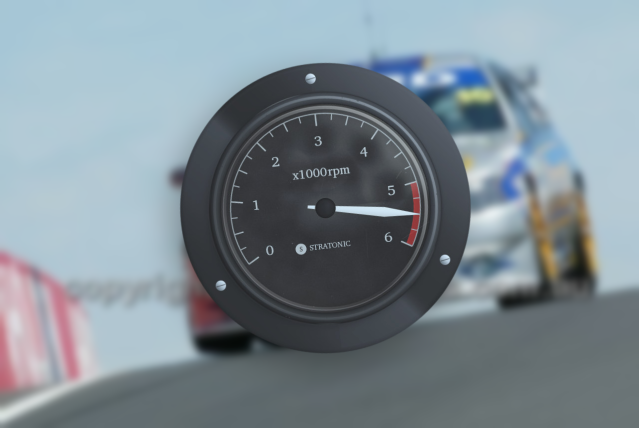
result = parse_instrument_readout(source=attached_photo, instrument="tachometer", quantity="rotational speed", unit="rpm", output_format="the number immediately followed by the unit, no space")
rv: 5500rpm
